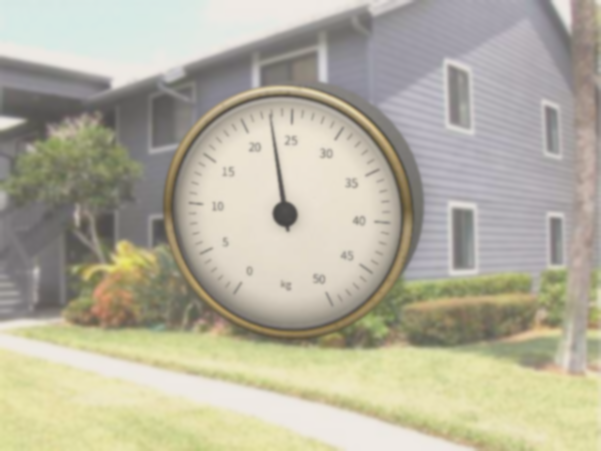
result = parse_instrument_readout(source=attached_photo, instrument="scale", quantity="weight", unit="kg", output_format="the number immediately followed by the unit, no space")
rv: 23kg
